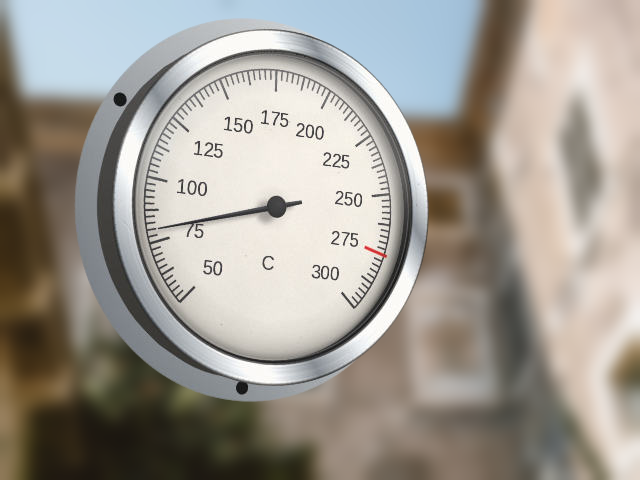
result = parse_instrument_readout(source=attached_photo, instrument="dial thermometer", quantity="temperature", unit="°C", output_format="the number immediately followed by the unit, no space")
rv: 80°C
